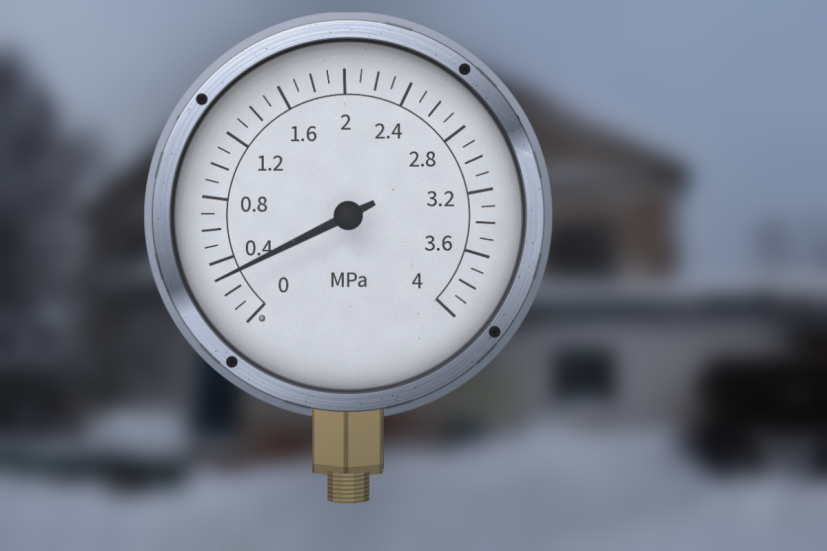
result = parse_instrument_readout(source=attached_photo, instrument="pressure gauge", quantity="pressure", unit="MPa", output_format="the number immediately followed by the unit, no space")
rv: 0.3MPa
